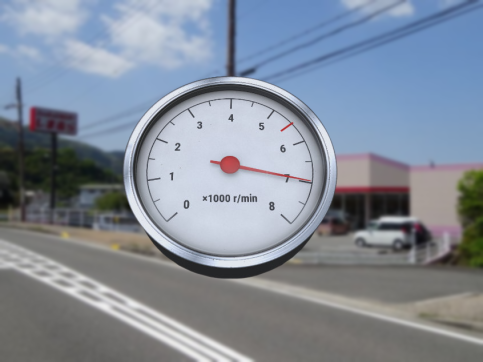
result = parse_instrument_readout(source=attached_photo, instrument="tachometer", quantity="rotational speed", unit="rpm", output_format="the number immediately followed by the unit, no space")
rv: 7000rpm
